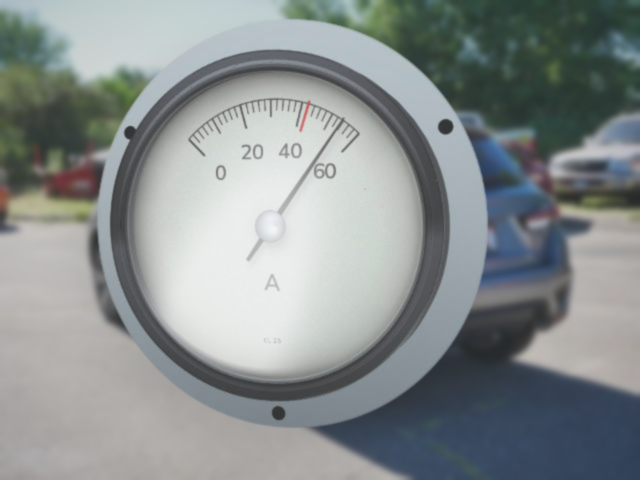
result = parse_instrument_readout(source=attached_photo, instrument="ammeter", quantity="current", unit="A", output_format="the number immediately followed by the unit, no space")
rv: 54A
